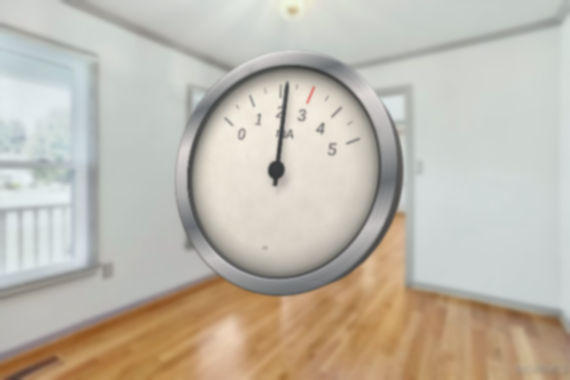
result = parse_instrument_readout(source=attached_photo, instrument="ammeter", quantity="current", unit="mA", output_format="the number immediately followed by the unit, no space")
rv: 2.25mA
